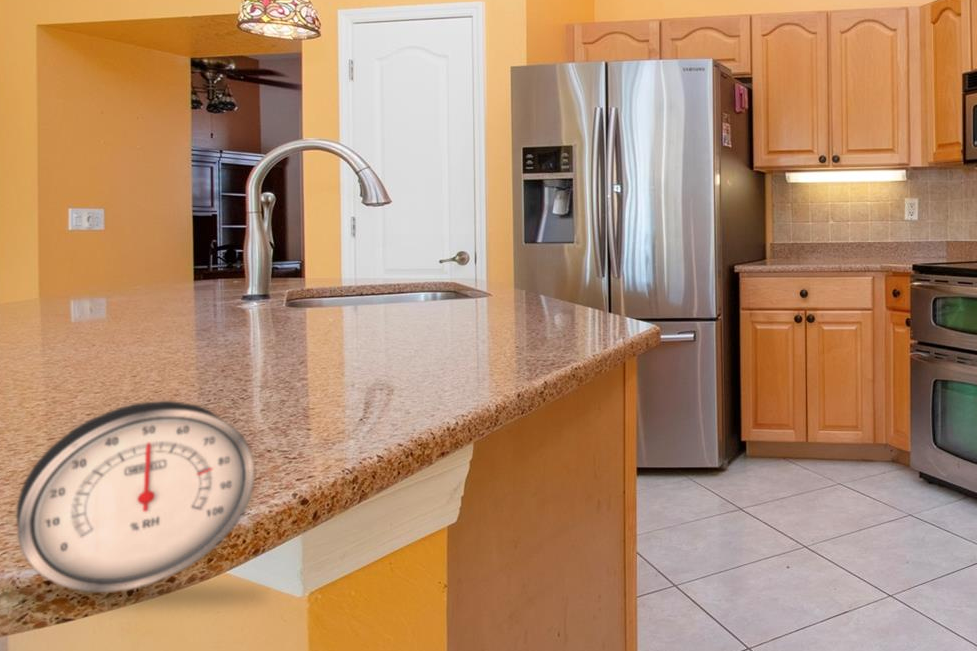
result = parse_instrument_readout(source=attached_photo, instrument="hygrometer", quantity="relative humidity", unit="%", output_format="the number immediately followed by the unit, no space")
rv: 50%
